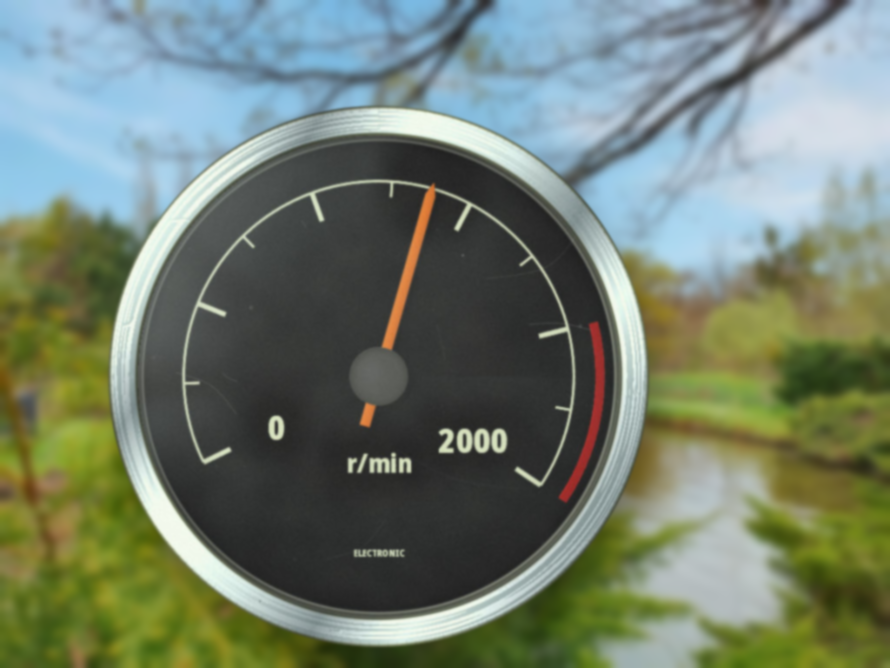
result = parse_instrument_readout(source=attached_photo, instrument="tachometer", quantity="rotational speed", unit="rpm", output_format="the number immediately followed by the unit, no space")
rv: 1100rpm
